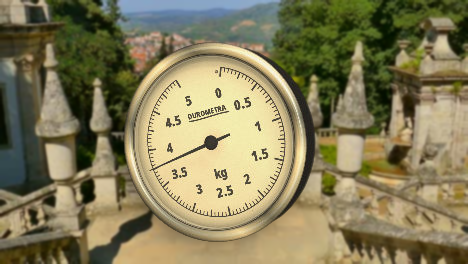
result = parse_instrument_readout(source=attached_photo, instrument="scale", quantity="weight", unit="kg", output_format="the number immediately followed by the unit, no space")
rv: 3.75kg
